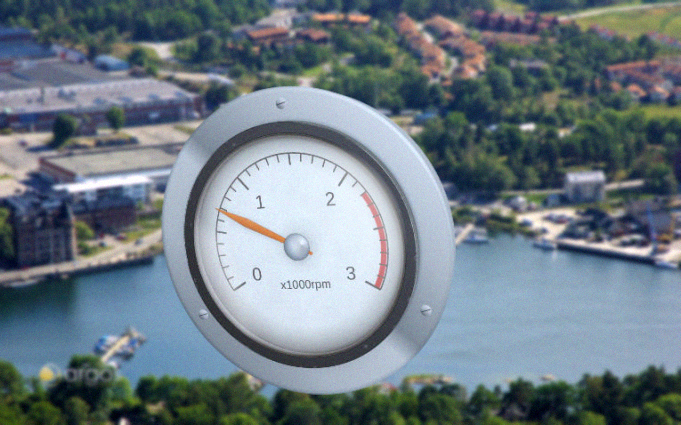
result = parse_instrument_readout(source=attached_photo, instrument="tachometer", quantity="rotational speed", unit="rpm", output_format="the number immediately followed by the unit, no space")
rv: 700rpm
